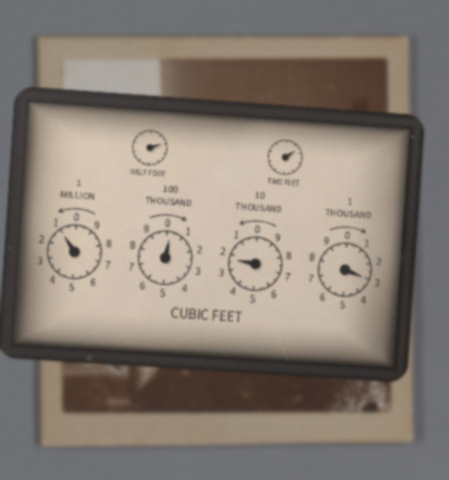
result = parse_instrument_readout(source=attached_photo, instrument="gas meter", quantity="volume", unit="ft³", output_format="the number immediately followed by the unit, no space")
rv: 102300ft³
